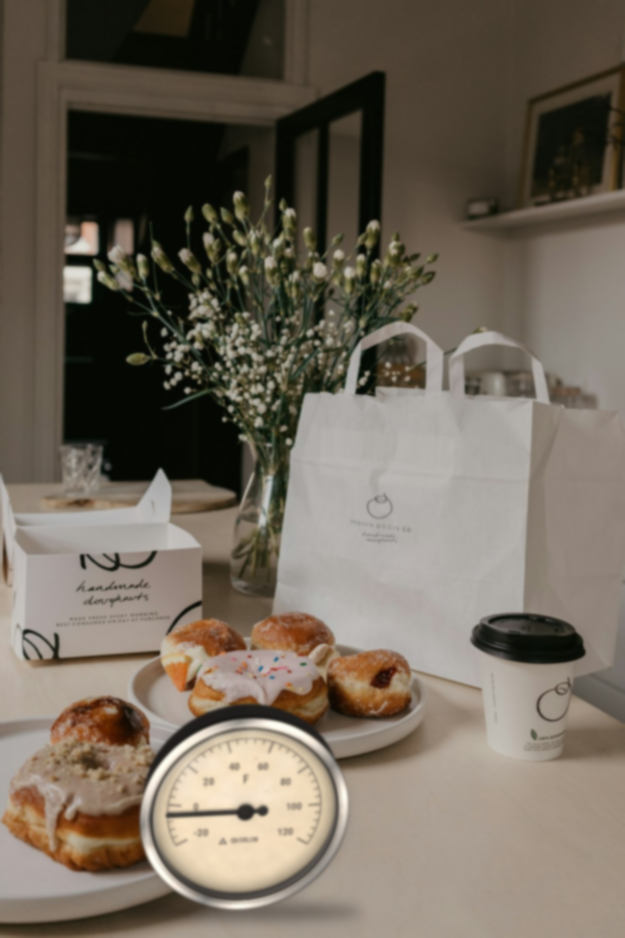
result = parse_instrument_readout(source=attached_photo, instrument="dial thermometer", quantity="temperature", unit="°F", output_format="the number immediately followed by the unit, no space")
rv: -4°F
